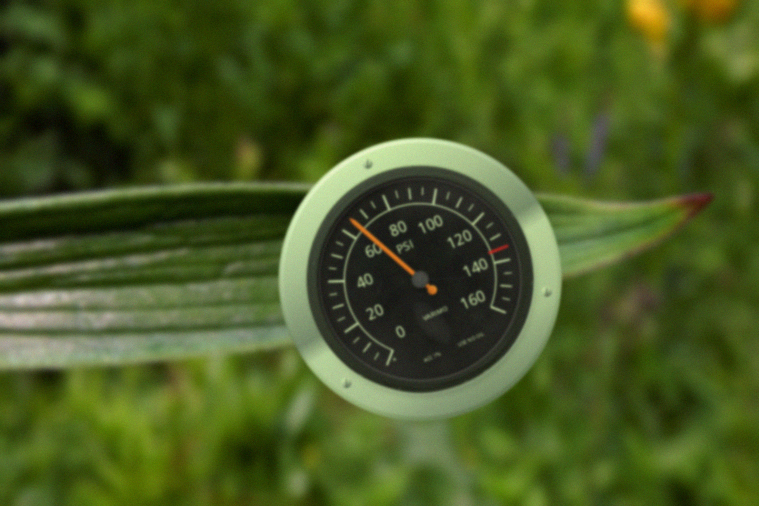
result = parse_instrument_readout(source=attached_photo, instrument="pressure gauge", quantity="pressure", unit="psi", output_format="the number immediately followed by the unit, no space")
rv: 65psi
